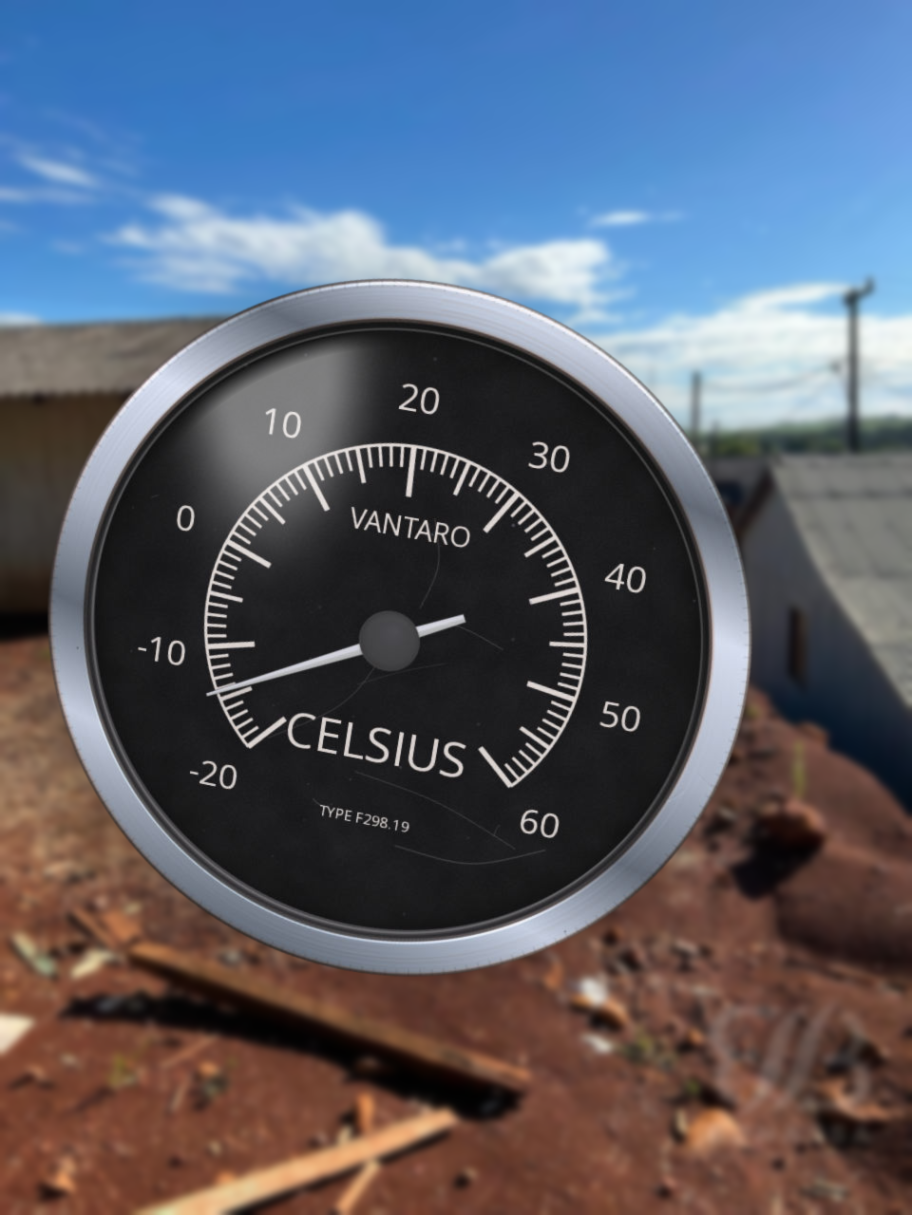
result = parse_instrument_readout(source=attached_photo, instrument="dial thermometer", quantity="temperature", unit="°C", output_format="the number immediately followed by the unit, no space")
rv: -14°C
